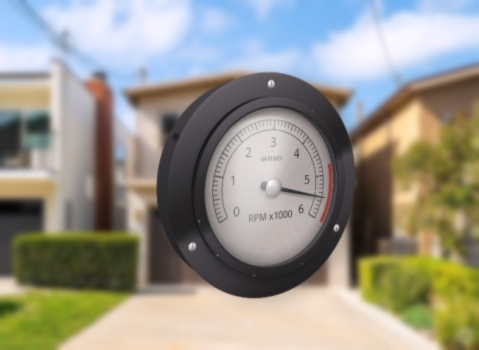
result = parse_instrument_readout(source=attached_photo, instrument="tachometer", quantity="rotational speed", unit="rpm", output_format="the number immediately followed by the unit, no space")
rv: 5500rpm
